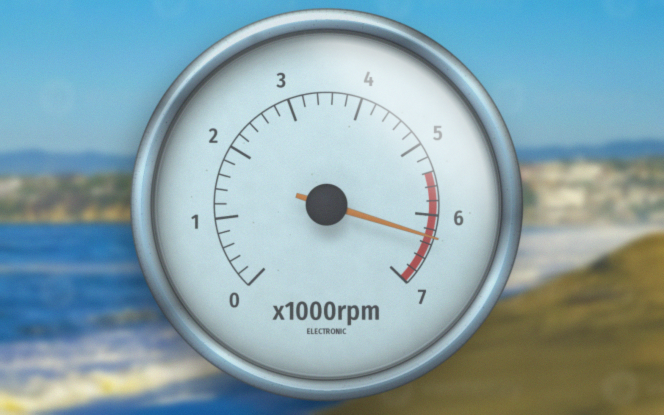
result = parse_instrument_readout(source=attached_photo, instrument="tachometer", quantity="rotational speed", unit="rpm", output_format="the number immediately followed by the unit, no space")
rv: 6300rpm
